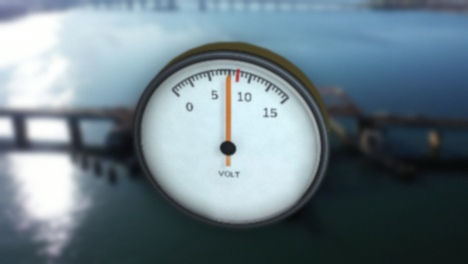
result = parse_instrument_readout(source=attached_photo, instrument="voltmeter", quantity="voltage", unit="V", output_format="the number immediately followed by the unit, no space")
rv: 7.5V
